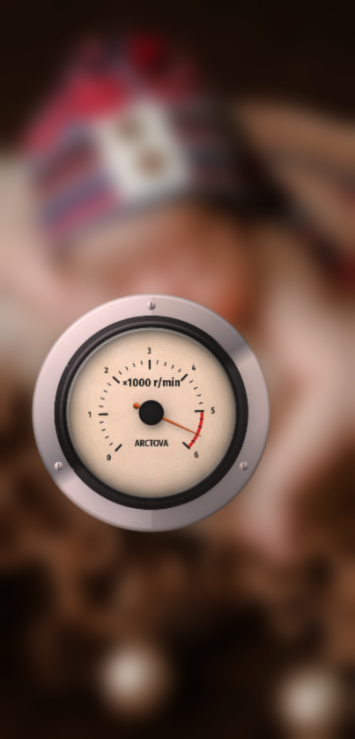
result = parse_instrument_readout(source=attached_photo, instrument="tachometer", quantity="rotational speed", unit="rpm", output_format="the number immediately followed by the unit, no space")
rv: 5600rpm
